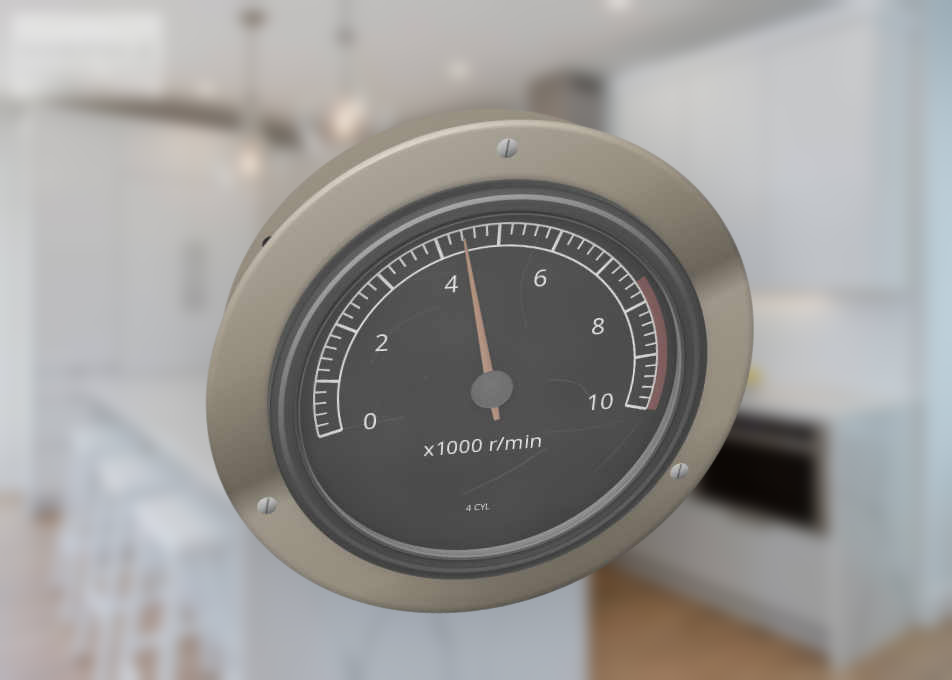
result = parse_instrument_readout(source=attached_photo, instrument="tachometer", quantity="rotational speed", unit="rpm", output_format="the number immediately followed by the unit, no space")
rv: 4400rpm
